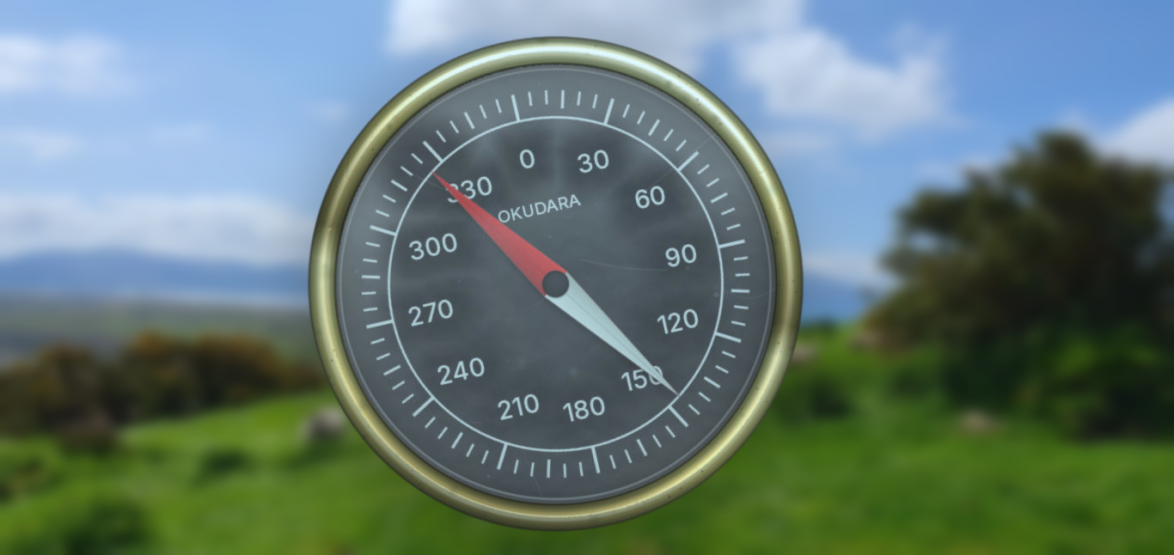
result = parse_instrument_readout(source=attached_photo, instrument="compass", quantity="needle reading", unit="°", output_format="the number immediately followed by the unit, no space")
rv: 325°
